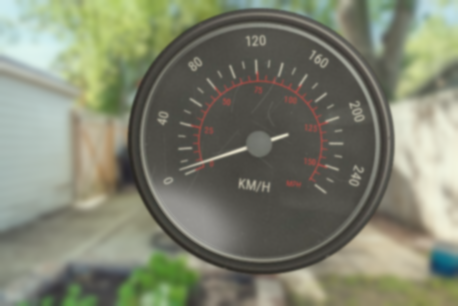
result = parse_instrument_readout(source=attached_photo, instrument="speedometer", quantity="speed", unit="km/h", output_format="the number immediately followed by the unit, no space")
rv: 5km/h
